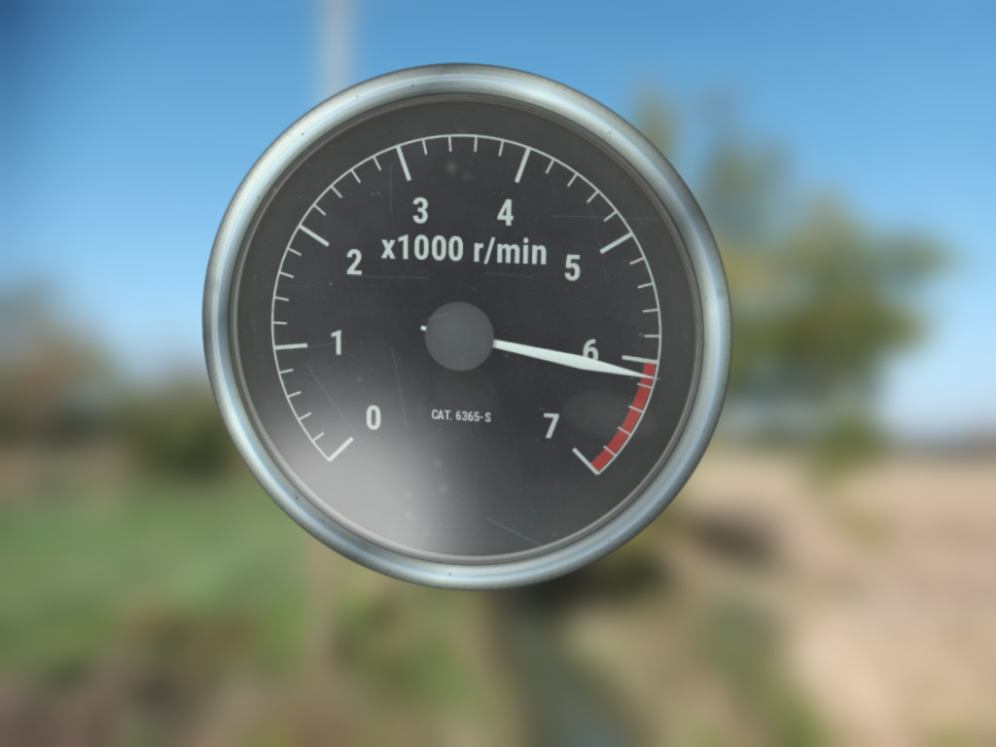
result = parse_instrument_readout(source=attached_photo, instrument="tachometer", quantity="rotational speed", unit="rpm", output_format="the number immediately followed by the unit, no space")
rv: 6100rpm
